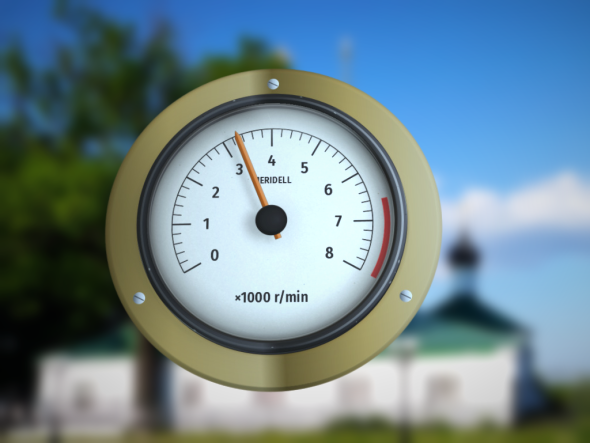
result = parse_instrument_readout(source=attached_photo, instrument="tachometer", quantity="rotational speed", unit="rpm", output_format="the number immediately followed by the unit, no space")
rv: 3300rpm
